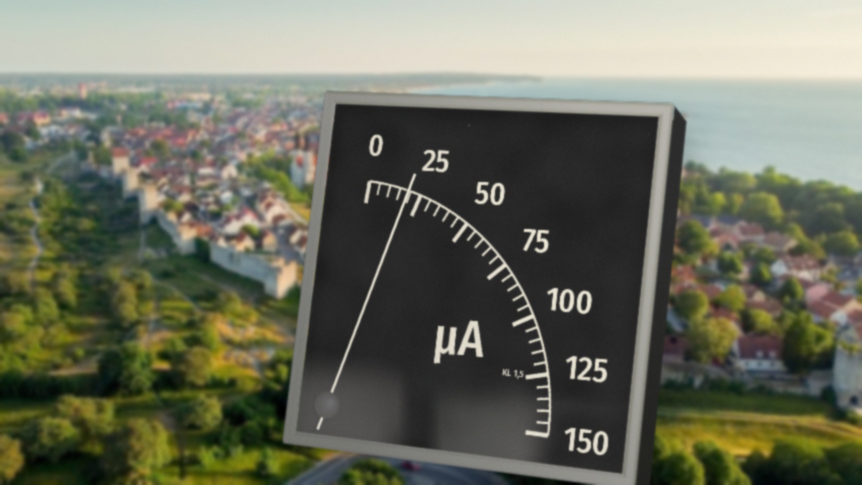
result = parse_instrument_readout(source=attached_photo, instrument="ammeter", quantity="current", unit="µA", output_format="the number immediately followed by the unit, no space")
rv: 20µA
